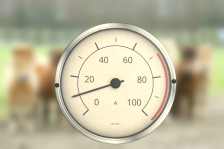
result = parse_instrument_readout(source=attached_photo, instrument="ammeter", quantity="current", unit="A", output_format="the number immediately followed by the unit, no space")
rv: 10A
